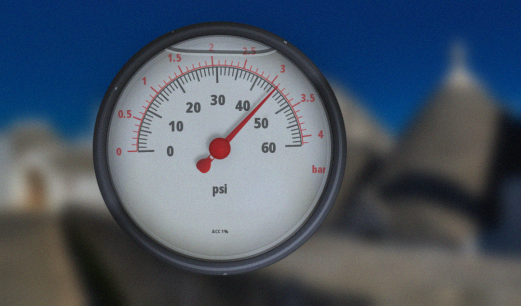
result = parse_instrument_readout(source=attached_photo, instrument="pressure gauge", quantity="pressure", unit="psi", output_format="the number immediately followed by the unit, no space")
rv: 45psi
